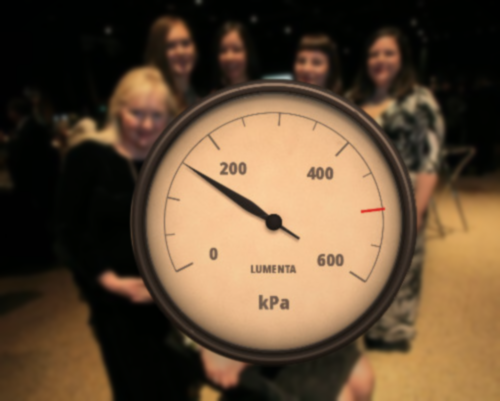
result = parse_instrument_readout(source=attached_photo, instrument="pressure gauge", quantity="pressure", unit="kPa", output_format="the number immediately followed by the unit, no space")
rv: 150kPa
